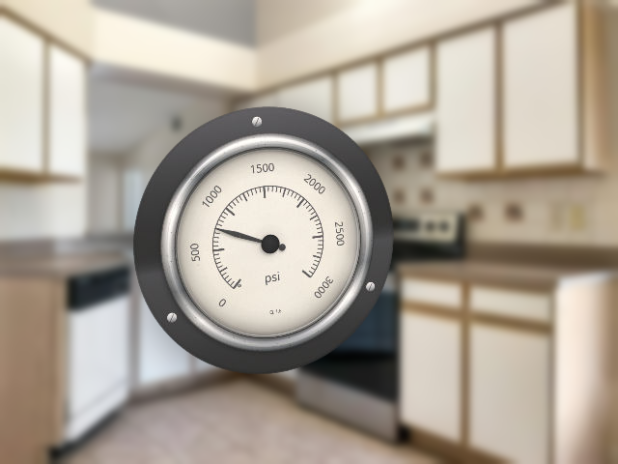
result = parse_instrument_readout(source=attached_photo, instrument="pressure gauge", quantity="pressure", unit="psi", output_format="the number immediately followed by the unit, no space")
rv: 750psi
